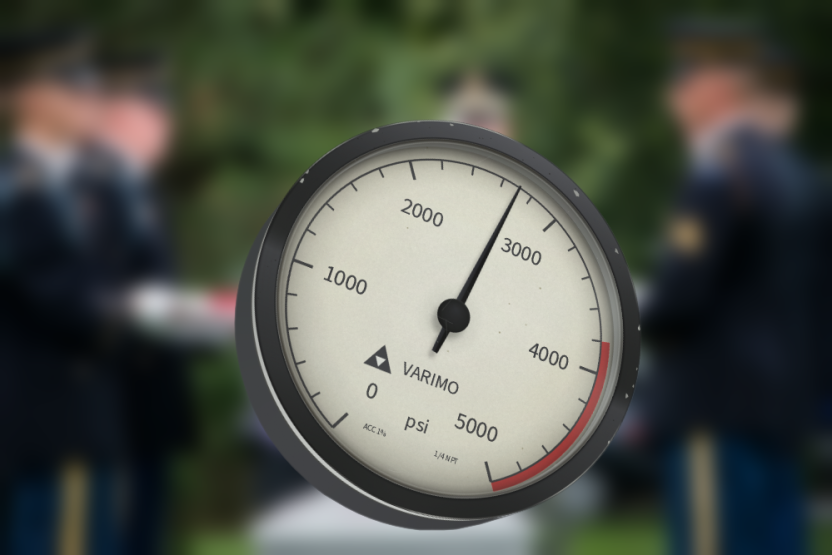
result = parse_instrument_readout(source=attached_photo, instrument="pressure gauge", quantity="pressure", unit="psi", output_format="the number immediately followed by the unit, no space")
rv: 2700psi
